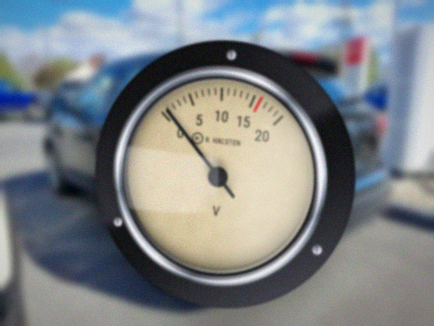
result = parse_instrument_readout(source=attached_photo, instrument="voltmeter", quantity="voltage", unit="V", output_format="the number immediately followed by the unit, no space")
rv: 1V
